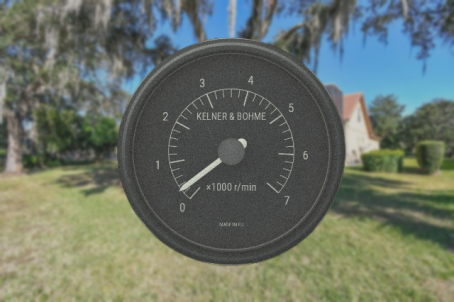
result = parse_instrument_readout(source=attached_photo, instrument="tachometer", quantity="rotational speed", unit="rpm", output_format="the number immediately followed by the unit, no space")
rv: 300rpm
